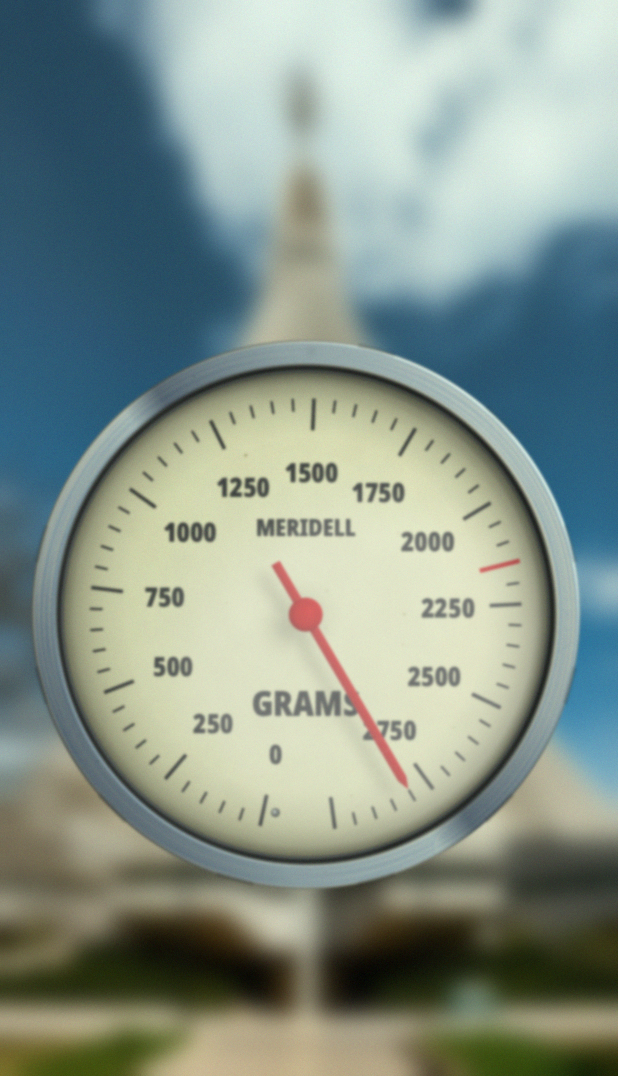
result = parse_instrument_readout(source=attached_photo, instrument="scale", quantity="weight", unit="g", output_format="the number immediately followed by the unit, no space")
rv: 2800g
